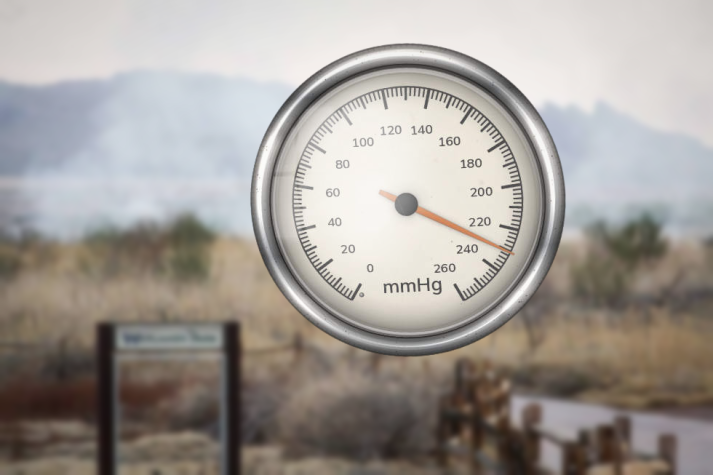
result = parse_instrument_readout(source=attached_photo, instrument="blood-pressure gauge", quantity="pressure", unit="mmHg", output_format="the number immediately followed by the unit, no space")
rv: 230mmHg
